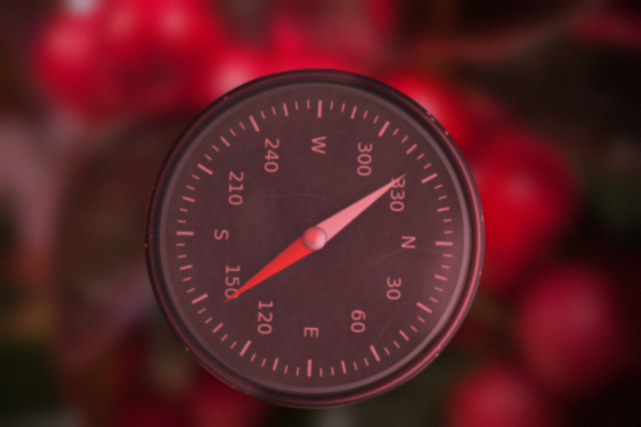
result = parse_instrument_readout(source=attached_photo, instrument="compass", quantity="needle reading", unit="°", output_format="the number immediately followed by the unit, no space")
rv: 142.5°
